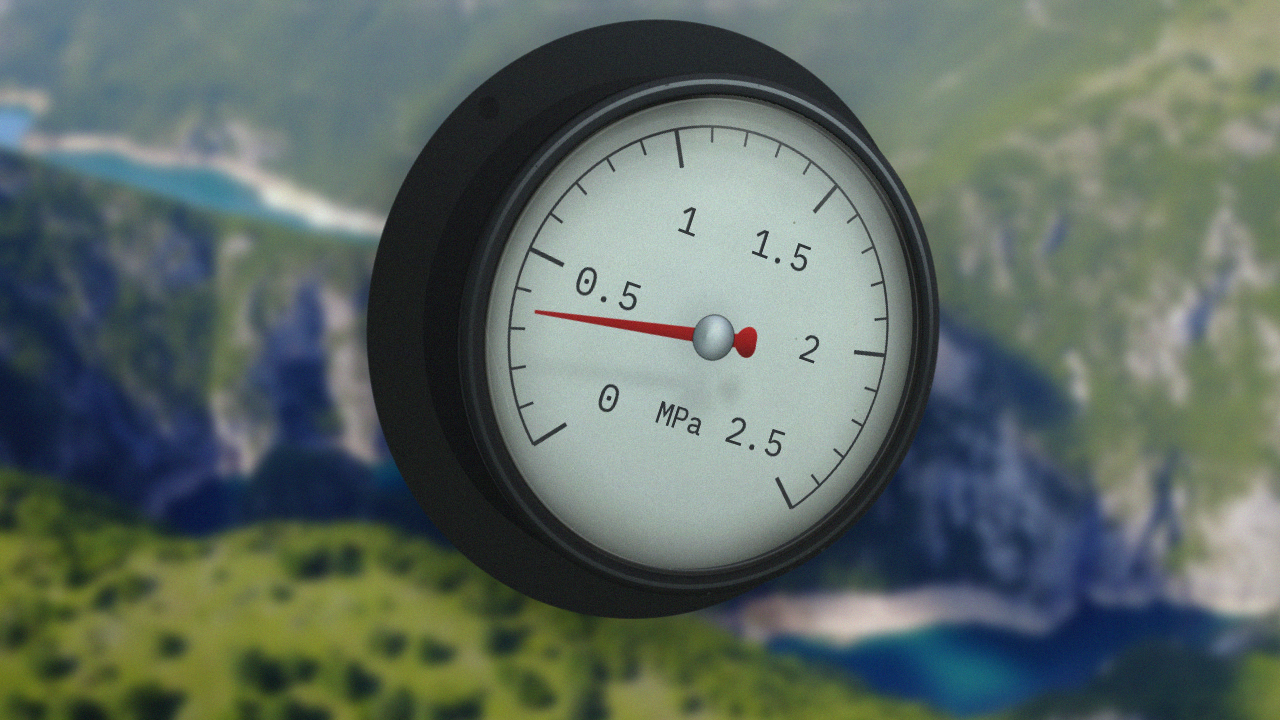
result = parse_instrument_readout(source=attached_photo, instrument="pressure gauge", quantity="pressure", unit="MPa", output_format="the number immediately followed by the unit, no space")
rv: 0.35MPa
